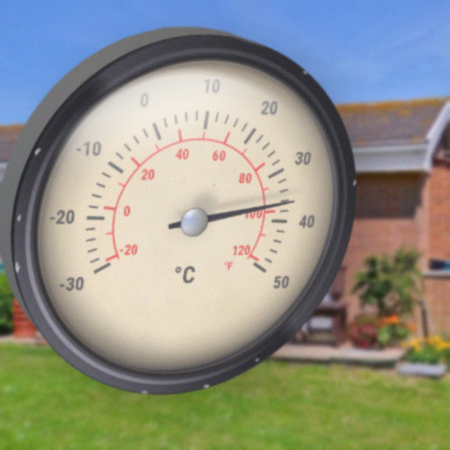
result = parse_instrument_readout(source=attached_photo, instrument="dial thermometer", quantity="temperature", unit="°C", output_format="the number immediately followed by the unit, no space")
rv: 36°C
